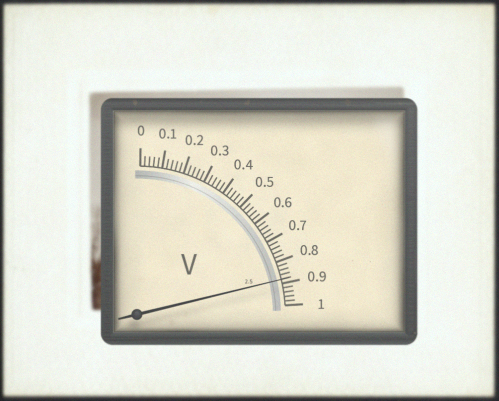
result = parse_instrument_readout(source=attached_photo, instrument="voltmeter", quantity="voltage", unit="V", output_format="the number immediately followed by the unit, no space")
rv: 0.88V
